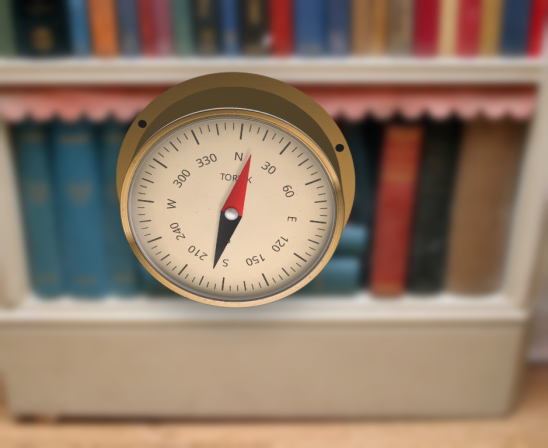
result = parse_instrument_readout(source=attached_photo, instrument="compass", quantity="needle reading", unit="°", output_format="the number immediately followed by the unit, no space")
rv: 10°
